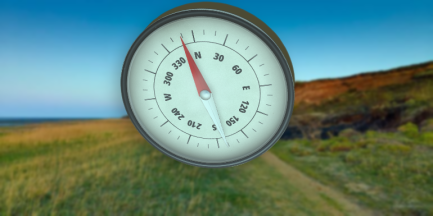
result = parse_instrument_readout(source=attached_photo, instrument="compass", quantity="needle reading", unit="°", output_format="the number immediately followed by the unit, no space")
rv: 350°
